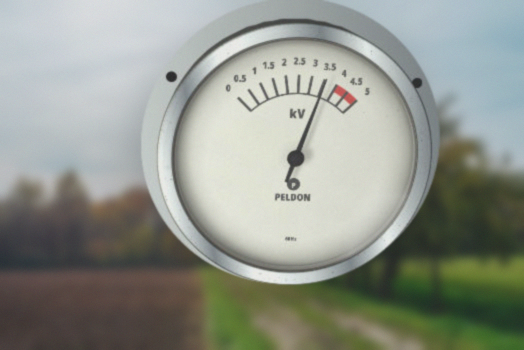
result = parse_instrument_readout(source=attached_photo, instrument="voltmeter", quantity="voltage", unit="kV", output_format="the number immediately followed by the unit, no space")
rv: 3.5kV
